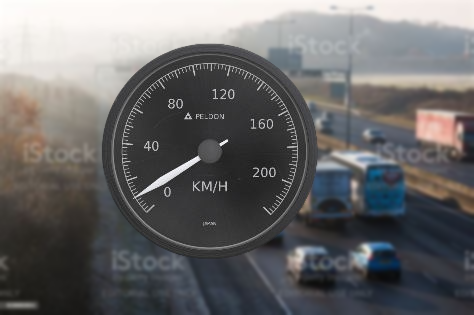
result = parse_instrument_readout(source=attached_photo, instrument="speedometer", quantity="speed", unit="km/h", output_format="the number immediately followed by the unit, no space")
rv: 10km/h
